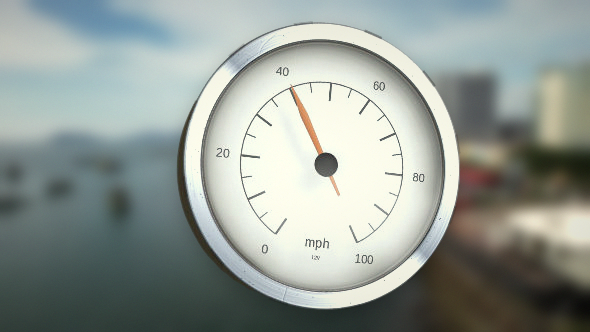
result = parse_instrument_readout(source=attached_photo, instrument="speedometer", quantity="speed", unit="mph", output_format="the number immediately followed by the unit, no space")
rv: 40mph
